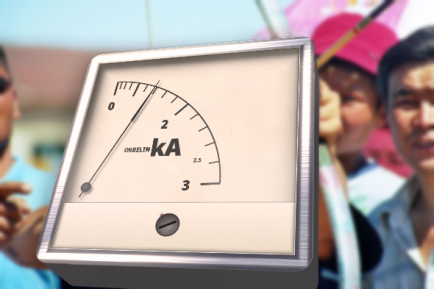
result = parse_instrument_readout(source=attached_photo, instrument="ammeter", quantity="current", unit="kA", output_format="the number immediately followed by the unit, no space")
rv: 1.4kA
